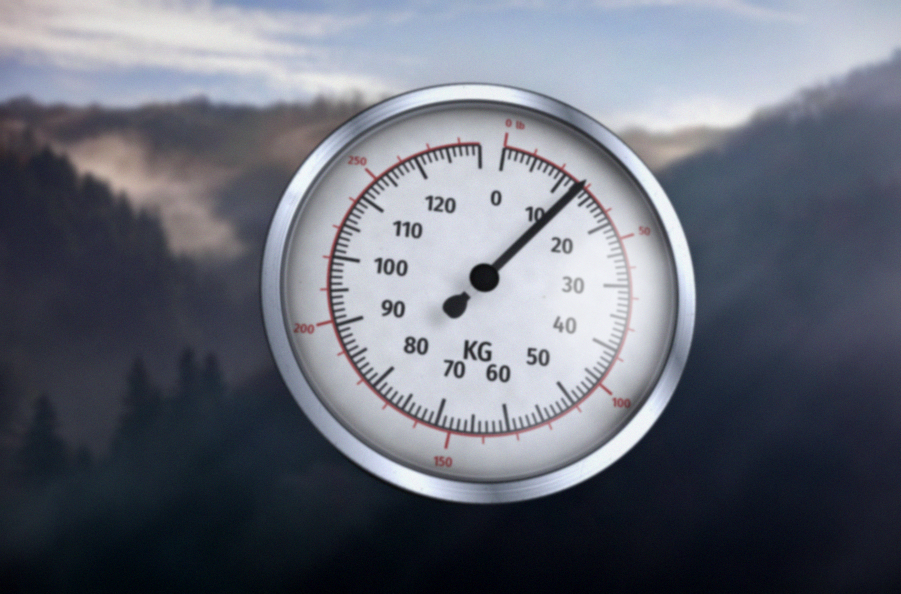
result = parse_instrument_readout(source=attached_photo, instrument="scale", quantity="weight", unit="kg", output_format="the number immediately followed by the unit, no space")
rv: 13kg
